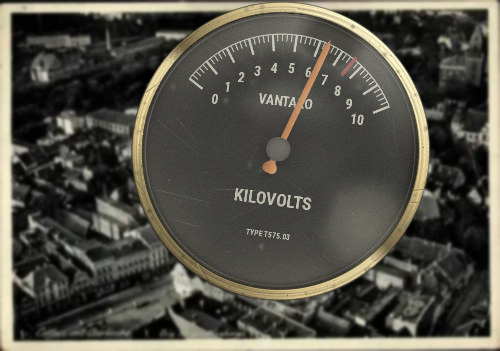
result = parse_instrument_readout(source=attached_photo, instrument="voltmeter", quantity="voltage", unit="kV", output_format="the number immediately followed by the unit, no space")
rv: 6.4kV
